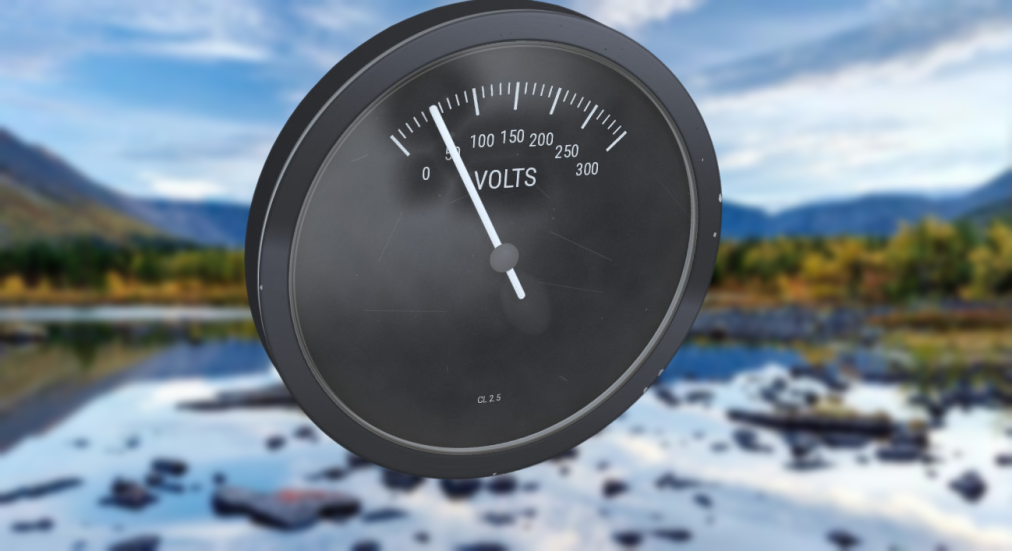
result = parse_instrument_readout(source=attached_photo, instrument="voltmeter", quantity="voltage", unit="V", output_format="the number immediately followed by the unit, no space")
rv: 50V
